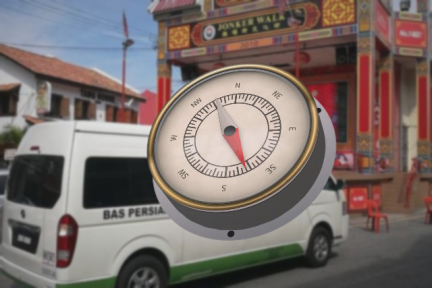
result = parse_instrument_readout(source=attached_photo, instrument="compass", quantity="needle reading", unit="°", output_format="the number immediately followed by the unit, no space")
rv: 155°
